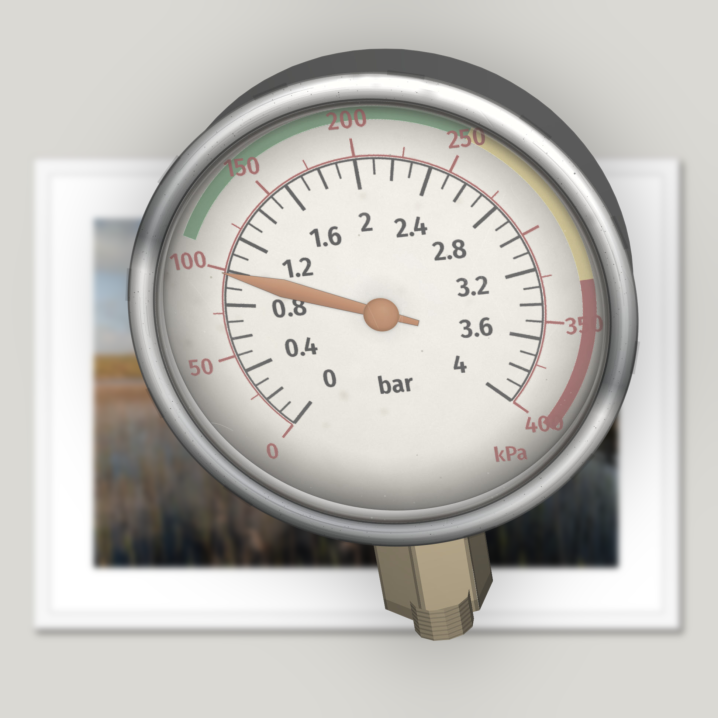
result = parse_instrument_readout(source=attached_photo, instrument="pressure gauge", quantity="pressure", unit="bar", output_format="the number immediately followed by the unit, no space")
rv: 1bar
